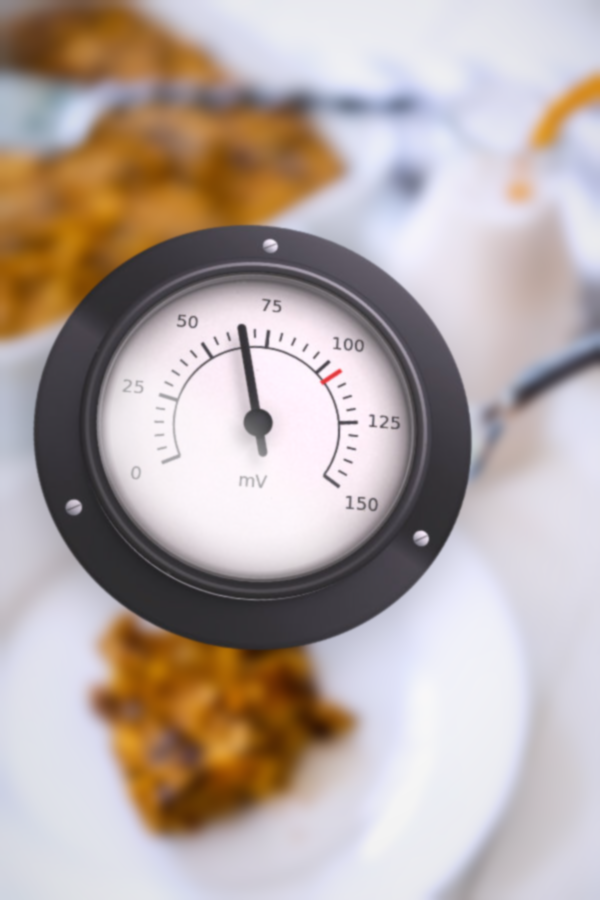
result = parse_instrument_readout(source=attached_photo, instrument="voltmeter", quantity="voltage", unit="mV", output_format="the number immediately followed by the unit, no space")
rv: 65mV
